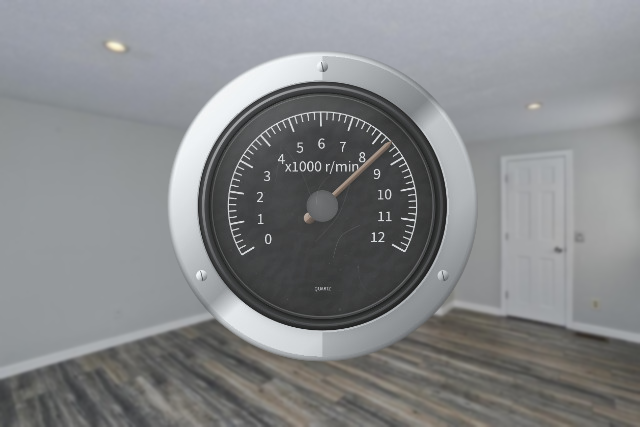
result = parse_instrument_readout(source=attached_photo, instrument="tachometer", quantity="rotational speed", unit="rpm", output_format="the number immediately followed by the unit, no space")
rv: 8400rpm
